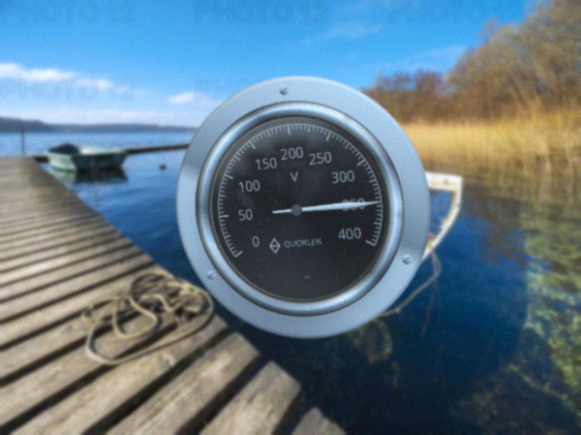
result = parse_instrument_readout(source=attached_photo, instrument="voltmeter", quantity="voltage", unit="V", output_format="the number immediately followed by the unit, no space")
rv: 350V
